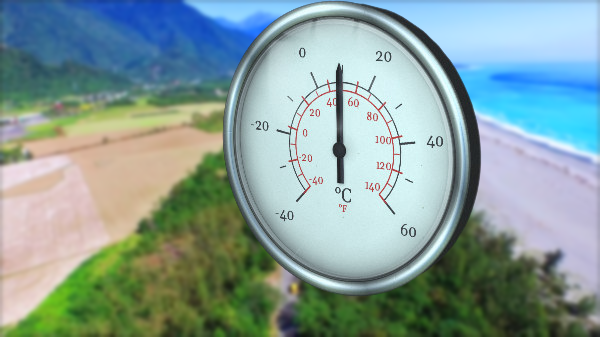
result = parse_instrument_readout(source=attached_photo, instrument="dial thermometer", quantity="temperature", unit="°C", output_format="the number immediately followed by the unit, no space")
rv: 10°C
